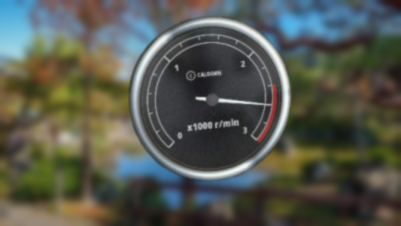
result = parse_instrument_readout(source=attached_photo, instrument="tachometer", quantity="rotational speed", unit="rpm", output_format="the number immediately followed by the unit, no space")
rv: 2600rpm
